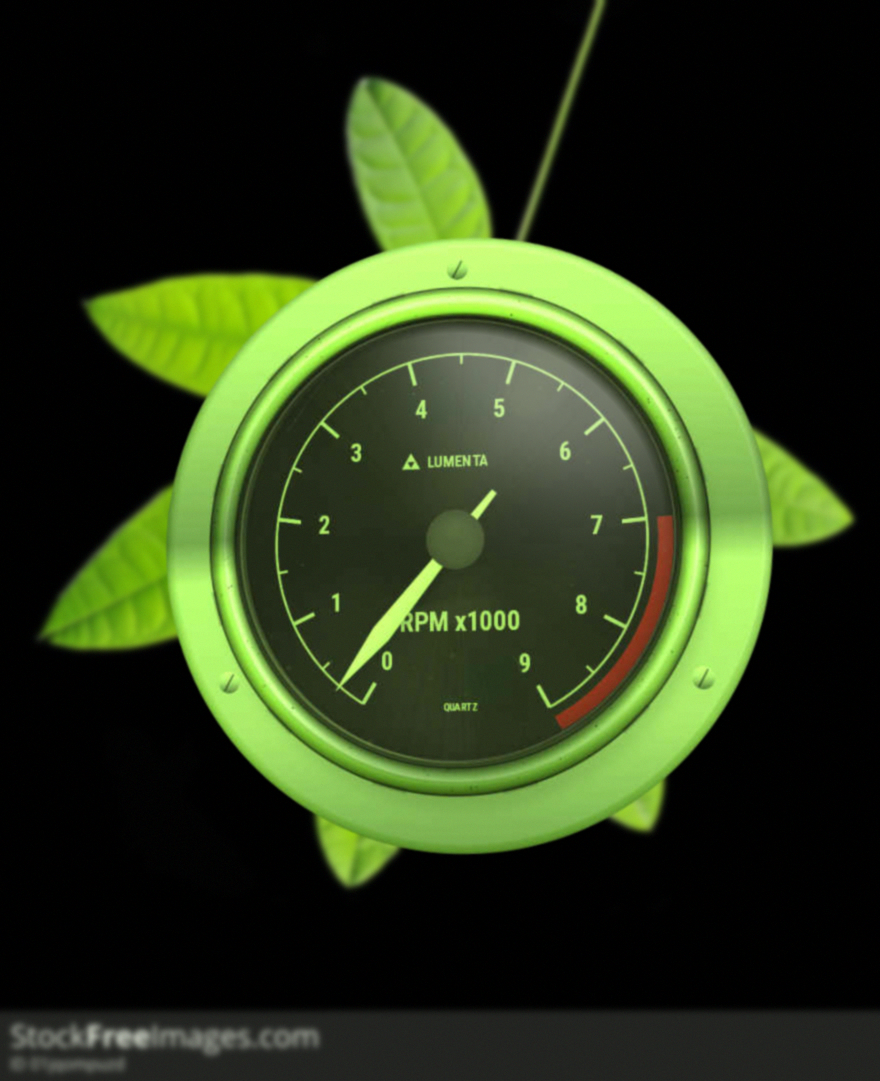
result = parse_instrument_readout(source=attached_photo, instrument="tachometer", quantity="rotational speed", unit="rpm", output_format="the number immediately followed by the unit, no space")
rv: 250rpm
